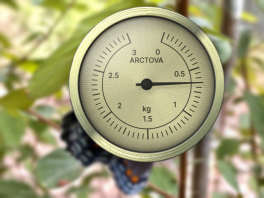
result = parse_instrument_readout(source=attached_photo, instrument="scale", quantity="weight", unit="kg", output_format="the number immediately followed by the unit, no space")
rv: 0.65kg
